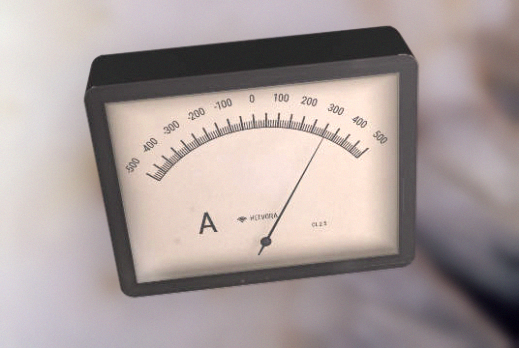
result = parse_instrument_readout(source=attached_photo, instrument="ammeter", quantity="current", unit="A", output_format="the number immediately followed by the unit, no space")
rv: 300A
